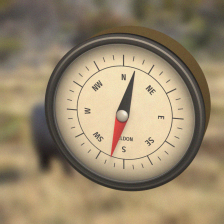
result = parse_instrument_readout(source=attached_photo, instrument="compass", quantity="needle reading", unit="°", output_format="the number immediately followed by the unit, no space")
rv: 195°
